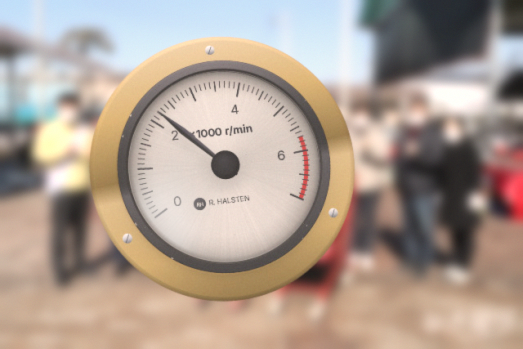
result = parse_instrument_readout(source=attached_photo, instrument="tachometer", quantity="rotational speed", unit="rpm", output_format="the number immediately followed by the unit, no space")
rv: 2200rpm
